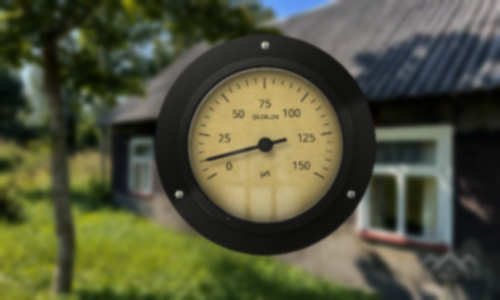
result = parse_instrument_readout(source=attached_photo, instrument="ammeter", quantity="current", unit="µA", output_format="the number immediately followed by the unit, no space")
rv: 10µA
